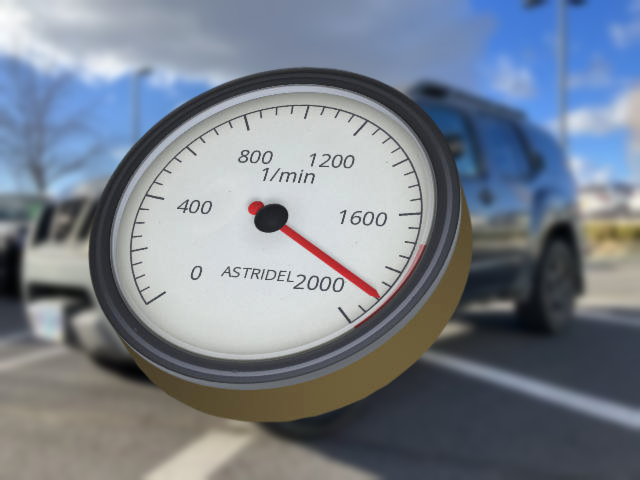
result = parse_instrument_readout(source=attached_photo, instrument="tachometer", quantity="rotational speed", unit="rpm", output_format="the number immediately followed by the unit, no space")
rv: 1900rpm
